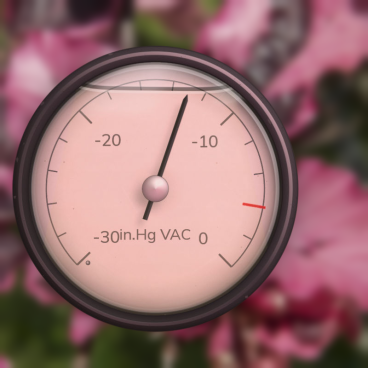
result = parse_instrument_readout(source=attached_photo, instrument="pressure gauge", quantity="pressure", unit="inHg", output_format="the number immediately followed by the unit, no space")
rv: -13inHg
